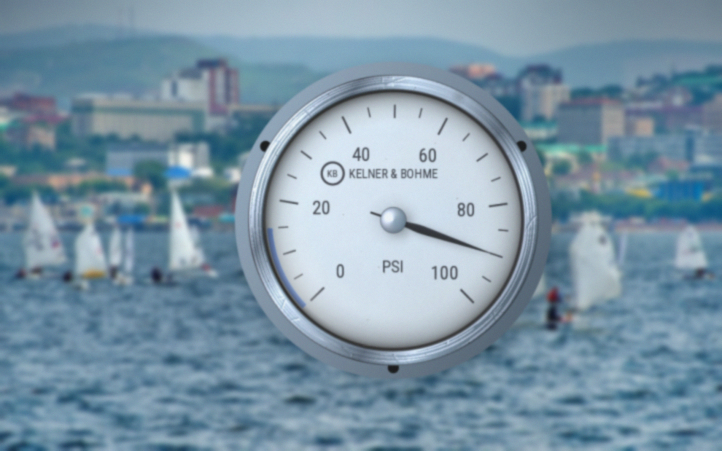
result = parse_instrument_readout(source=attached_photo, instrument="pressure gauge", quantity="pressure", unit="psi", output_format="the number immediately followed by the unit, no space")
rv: 90psi
